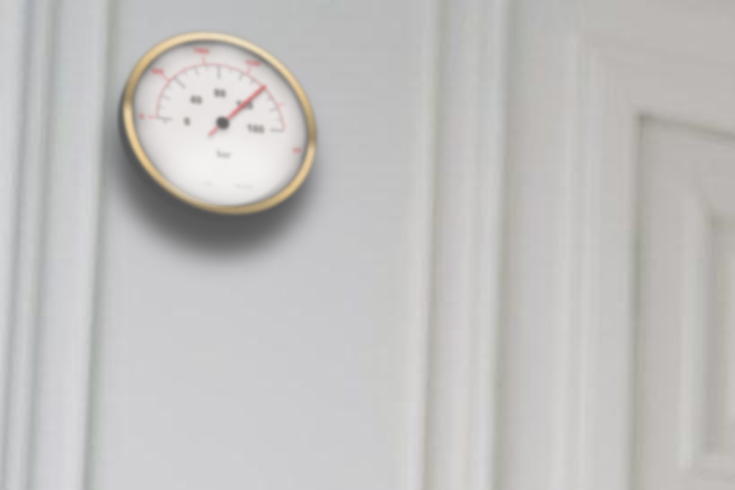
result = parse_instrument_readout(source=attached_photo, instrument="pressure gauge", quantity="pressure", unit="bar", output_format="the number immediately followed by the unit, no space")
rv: 120bar
